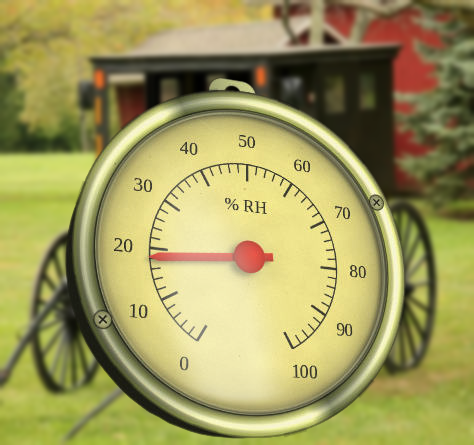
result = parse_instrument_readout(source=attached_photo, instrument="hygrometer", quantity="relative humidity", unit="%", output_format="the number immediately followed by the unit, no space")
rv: 18%
